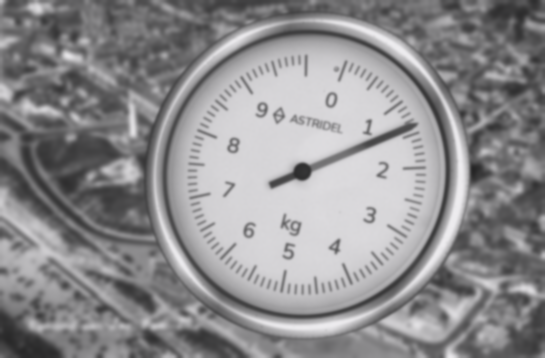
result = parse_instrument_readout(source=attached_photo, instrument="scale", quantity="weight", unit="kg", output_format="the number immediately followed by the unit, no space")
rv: 1.4kg
